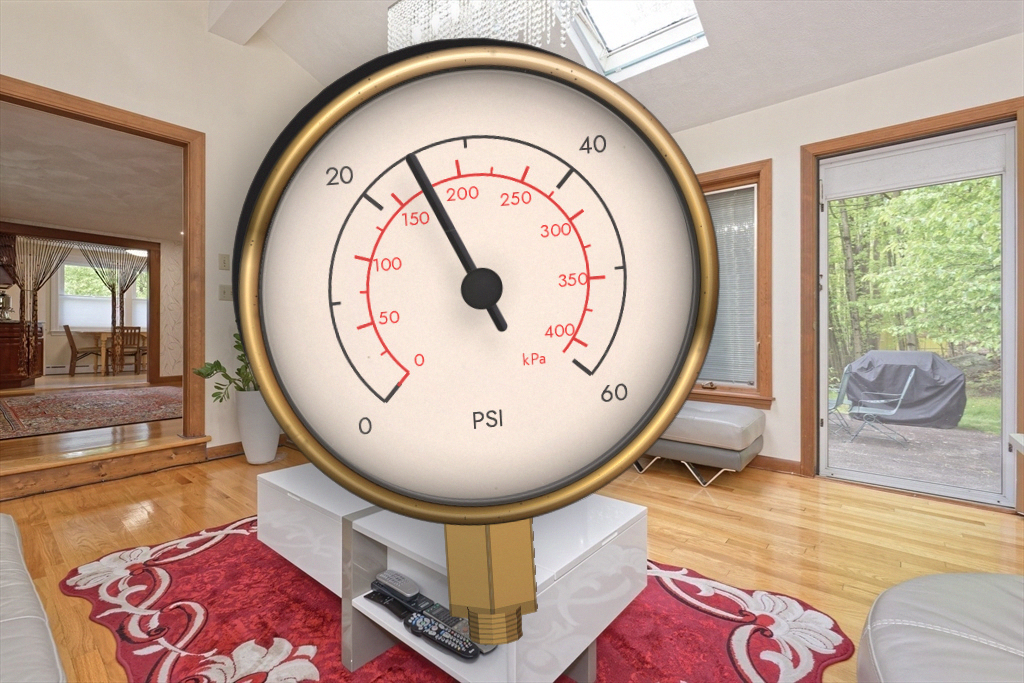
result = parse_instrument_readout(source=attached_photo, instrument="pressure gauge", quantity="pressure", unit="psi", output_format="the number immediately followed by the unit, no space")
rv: 25psi
